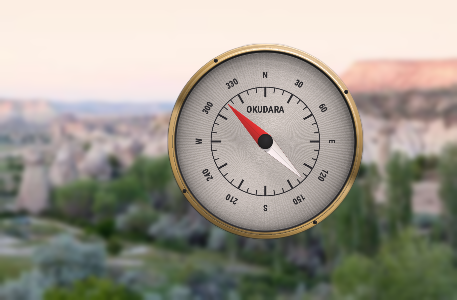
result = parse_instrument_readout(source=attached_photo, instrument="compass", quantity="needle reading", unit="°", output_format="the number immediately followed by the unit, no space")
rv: 315°
